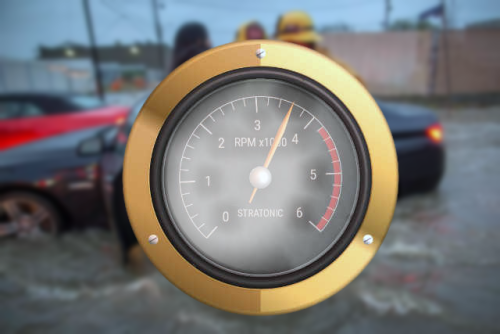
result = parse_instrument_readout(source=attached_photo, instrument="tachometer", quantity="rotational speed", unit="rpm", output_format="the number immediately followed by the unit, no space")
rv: 3600rpm
